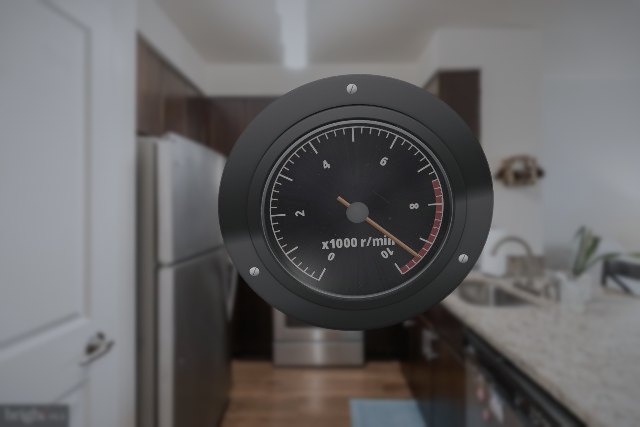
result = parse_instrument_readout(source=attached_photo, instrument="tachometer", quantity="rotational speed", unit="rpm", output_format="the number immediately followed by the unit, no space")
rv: 9400rpm
